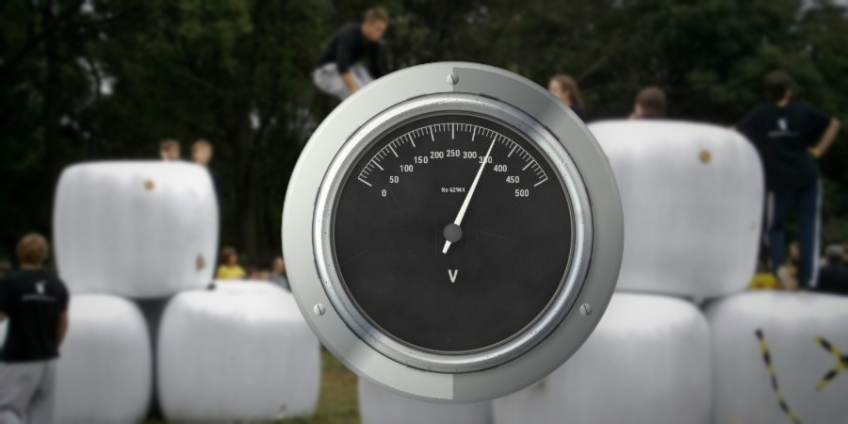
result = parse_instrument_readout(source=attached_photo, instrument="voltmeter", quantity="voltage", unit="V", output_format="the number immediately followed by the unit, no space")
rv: 350V
